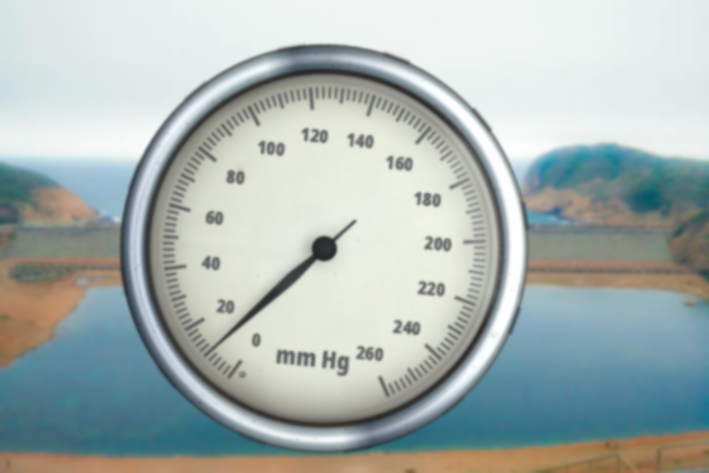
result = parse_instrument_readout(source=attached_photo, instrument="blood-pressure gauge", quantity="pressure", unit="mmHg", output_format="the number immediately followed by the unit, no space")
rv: 10mmHg
